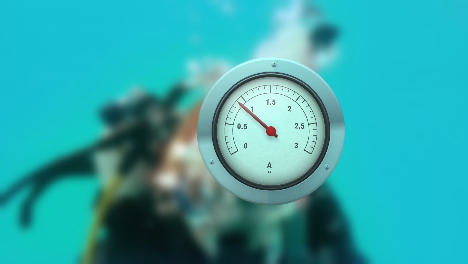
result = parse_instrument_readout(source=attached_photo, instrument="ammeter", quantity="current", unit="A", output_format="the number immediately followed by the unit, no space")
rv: 0.9A
